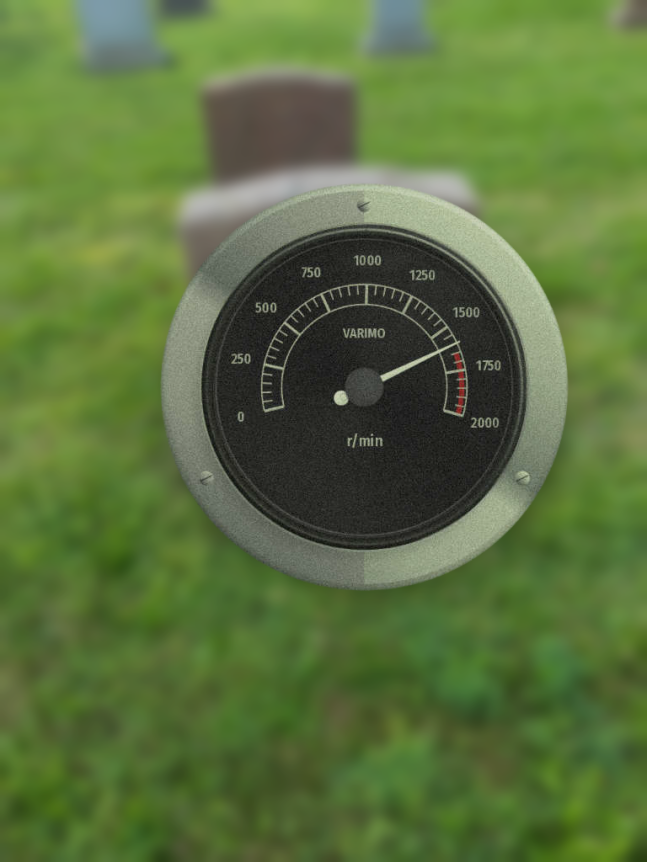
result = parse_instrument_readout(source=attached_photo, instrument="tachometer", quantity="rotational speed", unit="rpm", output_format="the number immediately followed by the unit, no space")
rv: 1600rpm
